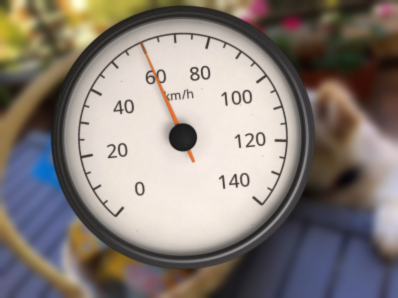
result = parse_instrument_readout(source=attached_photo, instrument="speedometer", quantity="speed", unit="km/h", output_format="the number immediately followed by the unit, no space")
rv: 60km/h
